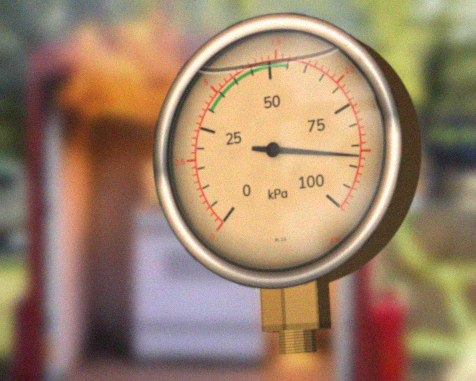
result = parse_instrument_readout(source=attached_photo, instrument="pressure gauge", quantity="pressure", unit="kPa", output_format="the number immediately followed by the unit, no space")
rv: 87.5kPa
